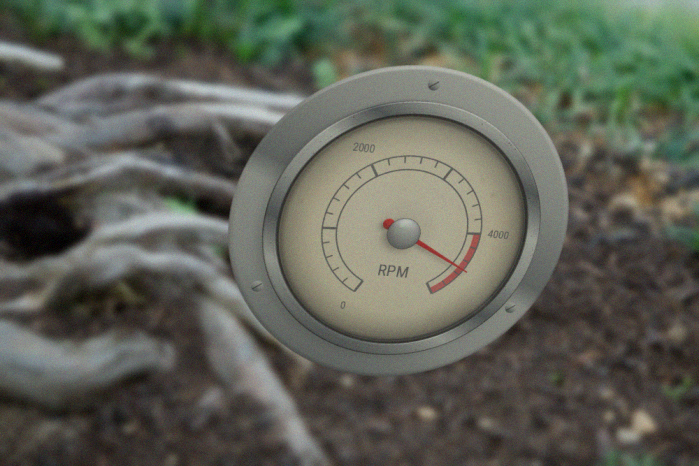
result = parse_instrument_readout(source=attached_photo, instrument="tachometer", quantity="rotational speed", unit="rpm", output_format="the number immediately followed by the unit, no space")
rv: 4500rpm
